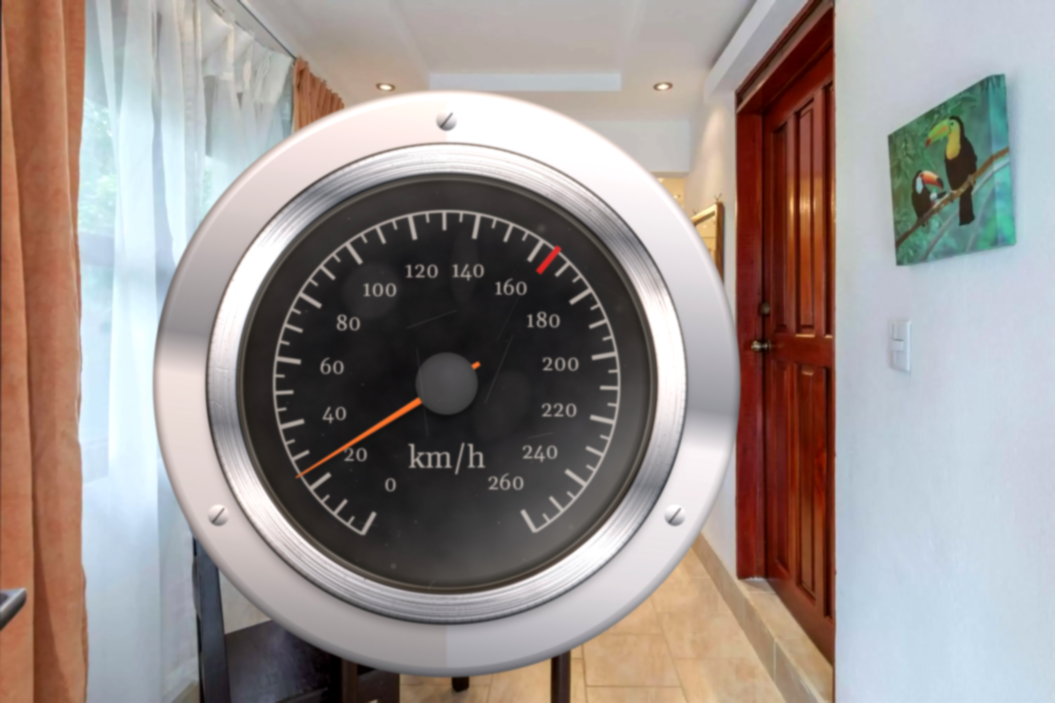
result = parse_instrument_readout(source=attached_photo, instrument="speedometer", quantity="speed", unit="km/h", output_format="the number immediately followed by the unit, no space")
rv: 25km/h
